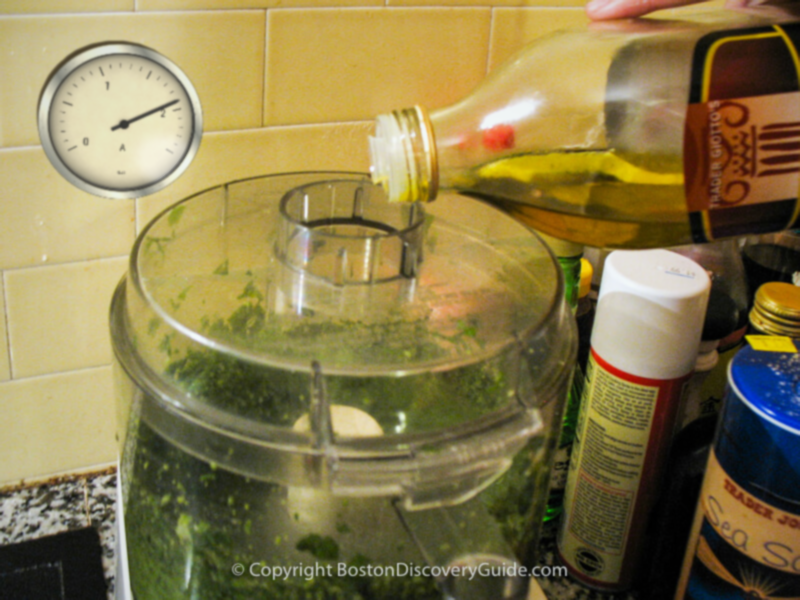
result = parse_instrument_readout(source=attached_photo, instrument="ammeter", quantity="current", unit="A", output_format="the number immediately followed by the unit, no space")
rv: 1.9A
